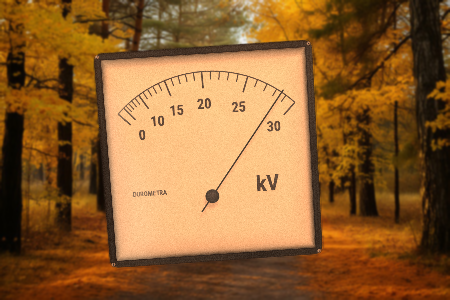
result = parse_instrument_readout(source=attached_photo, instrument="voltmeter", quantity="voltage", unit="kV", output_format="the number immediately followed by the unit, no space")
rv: 28.5kV
